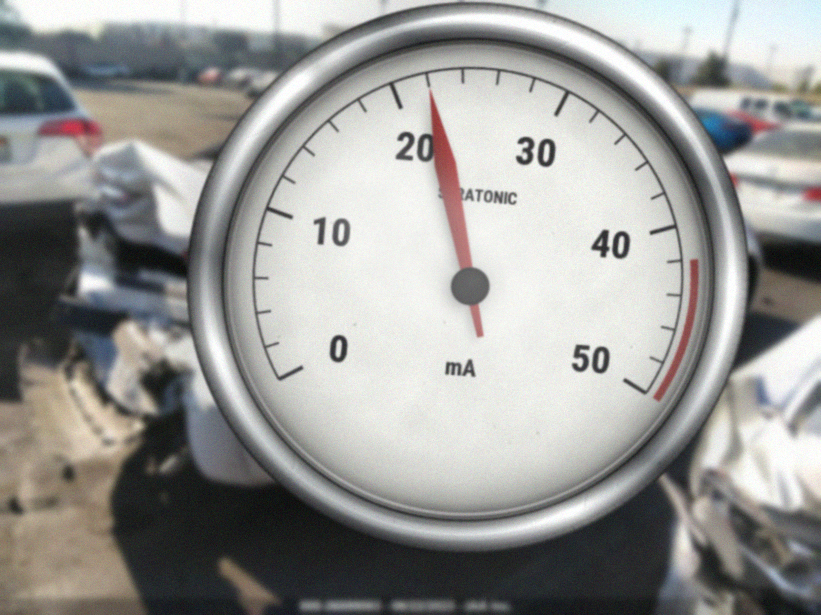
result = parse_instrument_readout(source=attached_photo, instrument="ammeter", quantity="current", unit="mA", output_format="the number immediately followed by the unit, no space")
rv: 22mA
